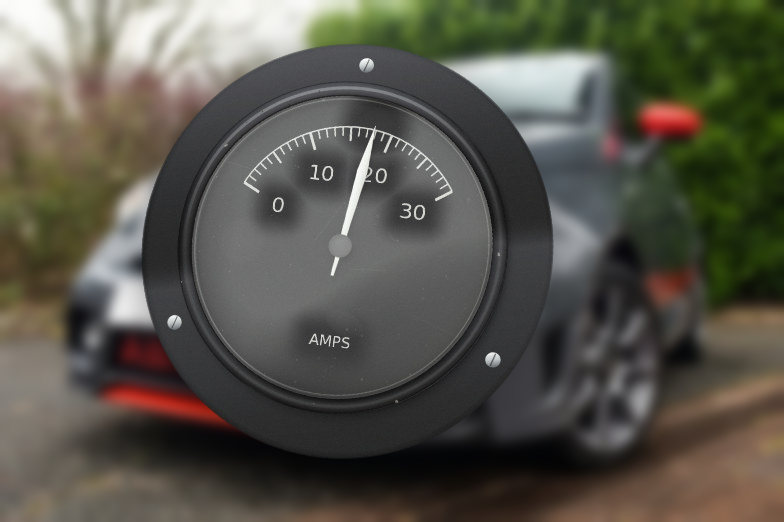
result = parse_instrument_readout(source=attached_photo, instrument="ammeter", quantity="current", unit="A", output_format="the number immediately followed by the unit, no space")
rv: 18A
